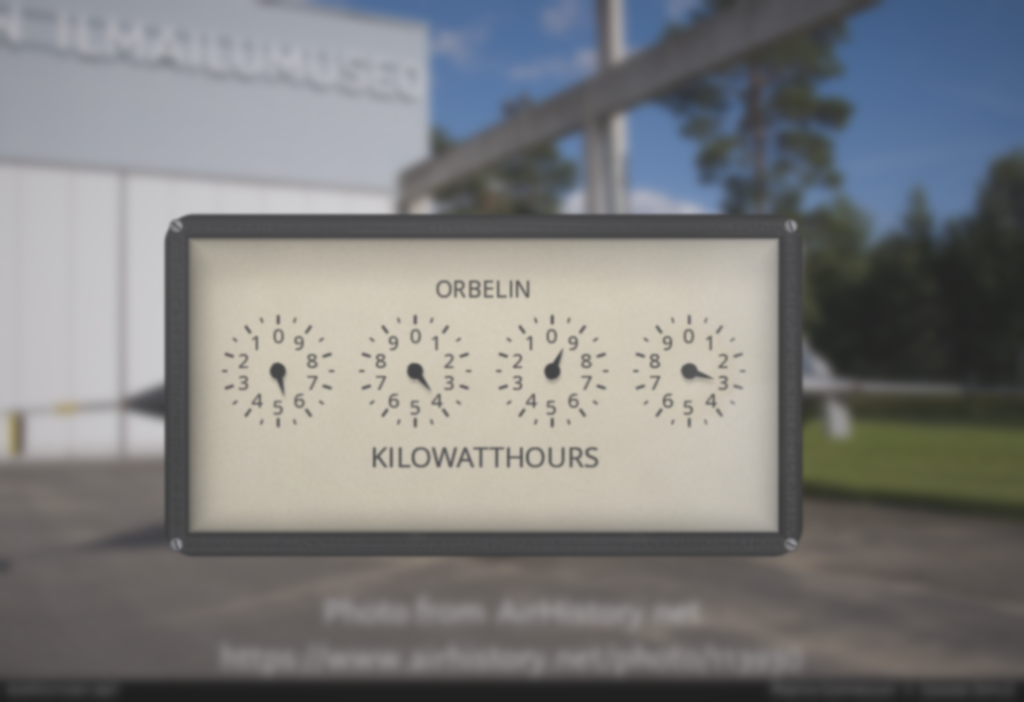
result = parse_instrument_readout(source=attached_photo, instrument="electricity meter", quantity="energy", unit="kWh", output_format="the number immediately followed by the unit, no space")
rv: 5393kWh
